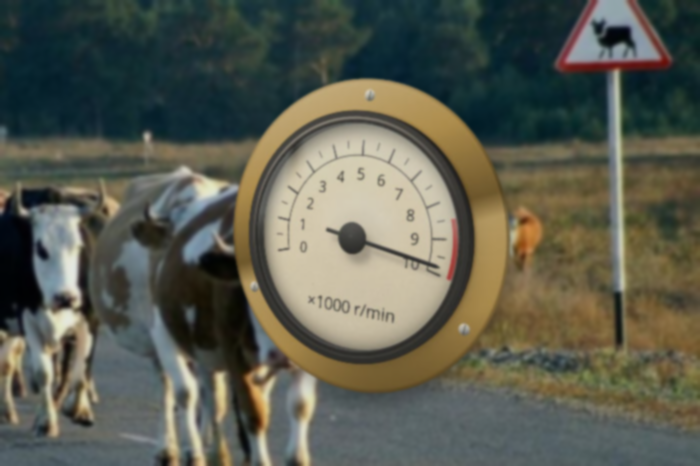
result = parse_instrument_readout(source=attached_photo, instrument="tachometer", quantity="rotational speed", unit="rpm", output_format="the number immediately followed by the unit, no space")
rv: 9750rpm
